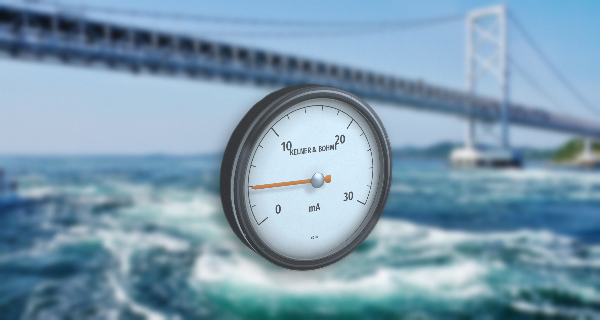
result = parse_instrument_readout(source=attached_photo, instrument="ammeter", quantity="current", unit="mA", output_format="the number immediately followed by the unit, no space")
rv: 4mA
